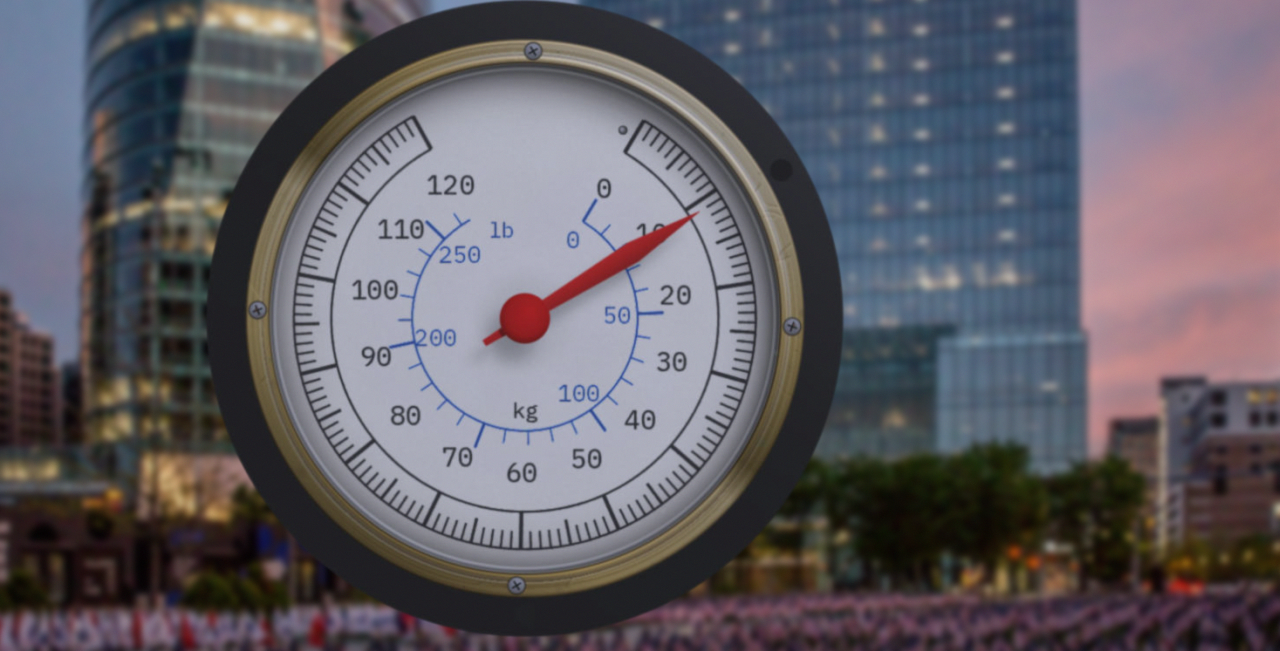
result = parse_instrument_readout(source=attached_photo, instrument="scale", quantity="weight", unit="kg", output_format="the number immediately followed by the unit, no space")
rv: 11kg
